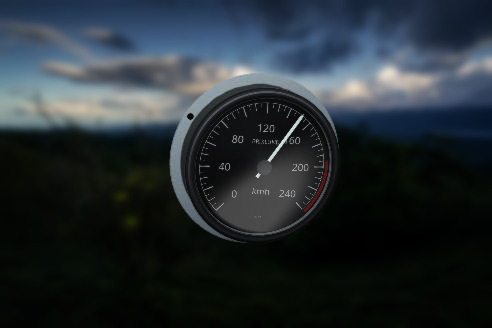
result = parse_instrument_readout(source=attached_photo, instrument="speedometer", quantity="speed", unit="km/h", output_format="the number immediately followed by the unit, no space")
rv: 150km/h
